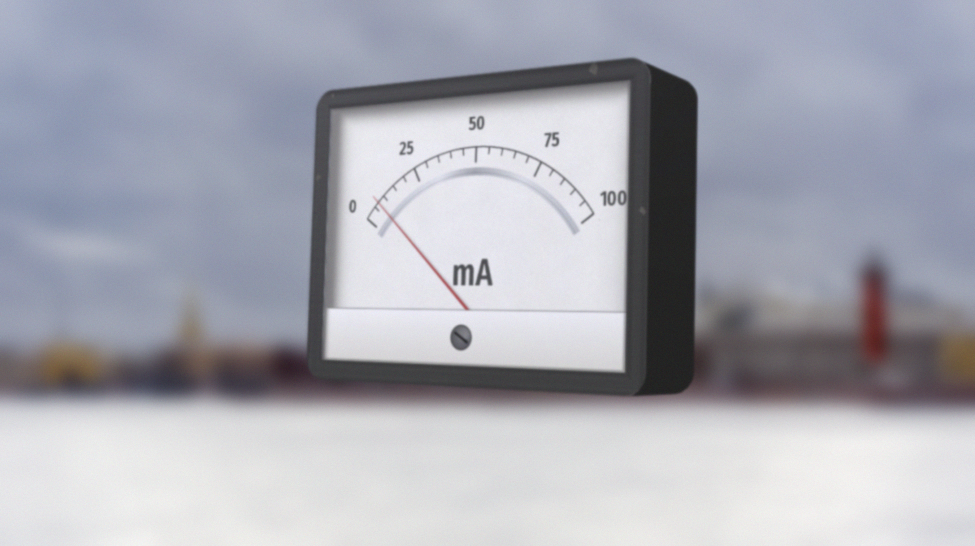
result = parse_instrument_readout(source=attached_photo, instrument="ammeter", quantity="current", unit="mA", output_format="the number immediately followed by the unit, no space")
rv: 7.5mA
